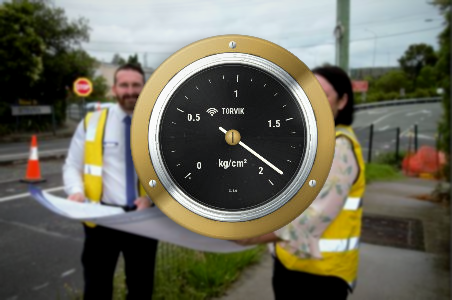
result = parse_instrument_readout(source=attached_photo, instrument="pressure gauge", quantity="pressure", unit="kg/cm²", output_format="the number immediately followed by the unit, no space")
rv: 1.9kg/cm²
